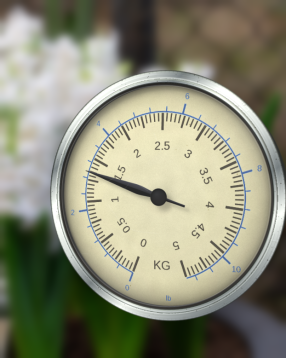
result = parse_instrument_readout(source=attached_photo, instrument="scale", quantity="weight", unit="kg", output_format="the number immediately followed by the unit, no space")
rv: 1.35kg
